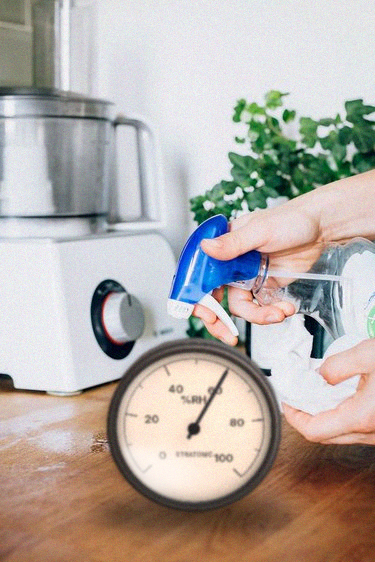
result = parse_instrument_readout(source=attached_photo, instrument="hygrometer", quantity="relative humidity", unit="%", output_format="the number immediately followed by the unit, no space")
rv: 60%
